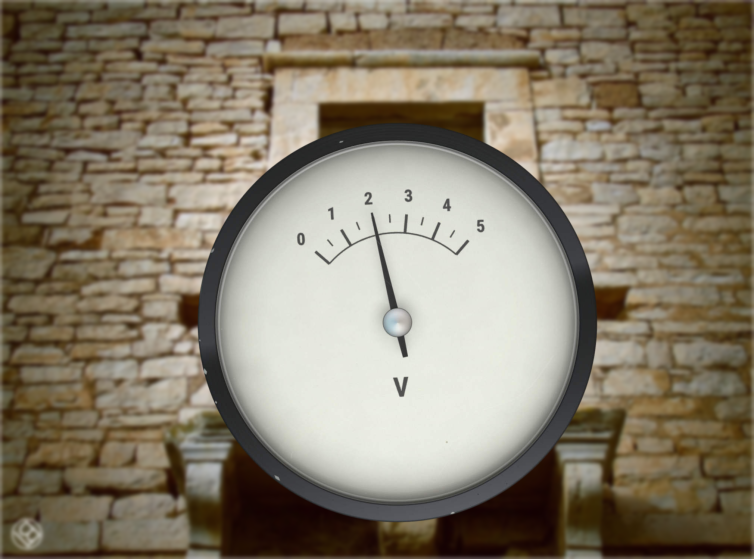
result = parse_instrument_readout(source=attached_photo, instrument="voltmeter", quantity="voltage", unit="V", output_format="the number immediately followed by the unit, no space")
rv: 2V
